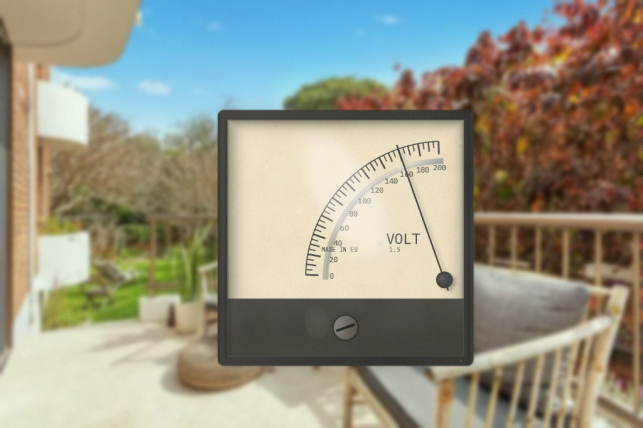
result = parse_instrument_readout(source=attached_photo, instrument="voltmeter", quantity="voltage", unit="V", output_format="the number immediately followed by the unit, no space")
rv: 160V
